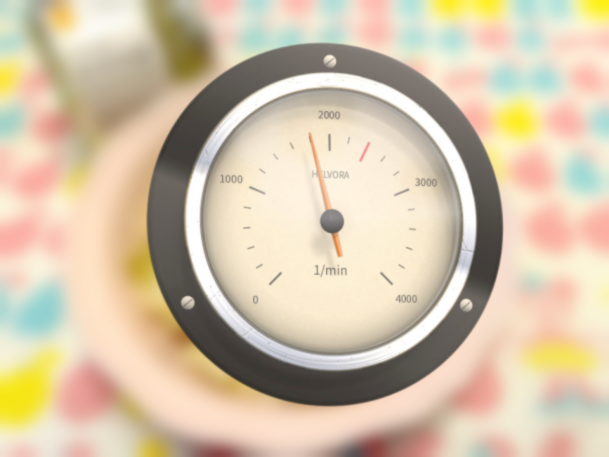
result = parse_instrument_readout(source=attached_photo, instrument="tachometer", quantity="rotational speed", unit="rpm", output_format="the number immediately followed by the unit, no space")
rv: 1800rpm
